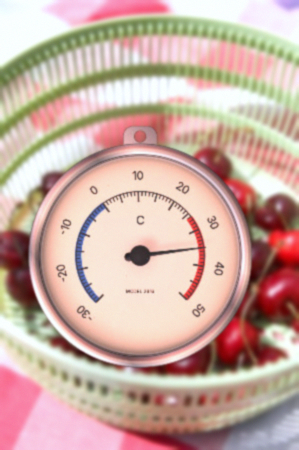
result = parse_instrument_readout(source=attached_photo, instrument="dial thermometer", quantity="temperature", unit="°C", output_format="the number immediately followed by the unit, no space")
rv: 35°C
